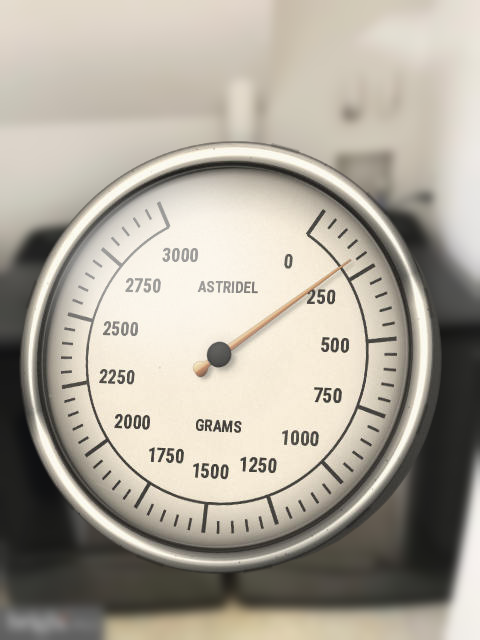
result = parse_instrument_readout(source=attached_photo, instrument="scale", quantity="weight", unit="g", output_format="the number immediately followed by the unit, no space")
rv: 200g
